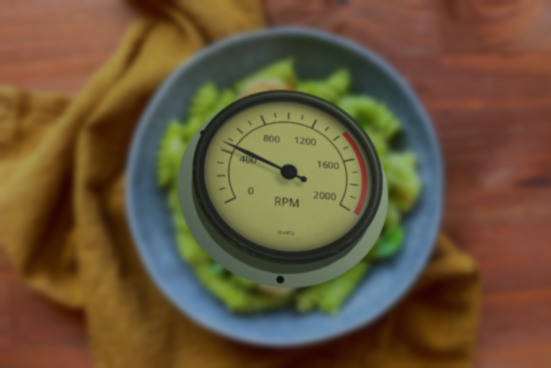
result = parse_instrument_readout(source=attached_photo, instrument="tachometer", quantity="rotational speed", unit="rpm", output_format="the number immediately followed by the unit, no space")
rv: 450rpm
